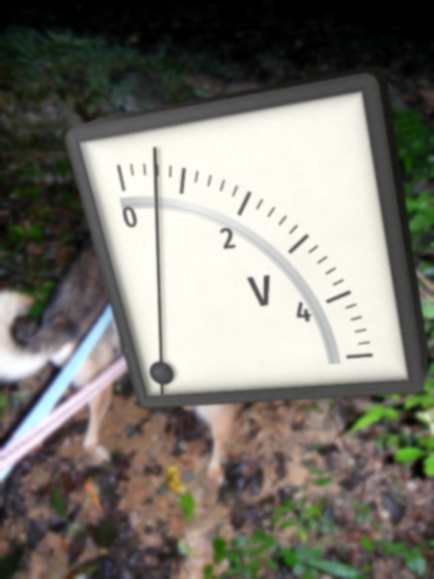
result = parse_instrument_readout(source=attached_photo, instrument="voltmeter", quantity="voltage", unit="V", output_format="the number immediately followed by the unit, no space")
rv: 0.6V
